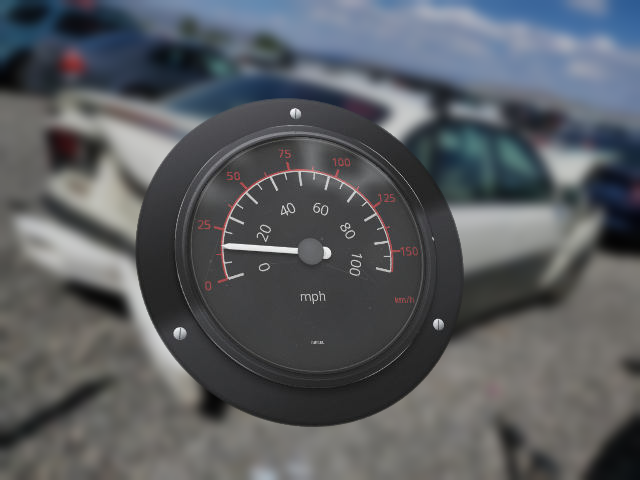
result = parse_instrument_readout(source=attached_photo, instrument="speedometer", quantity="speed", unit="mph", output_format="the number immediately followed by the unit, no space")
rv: 10mph
